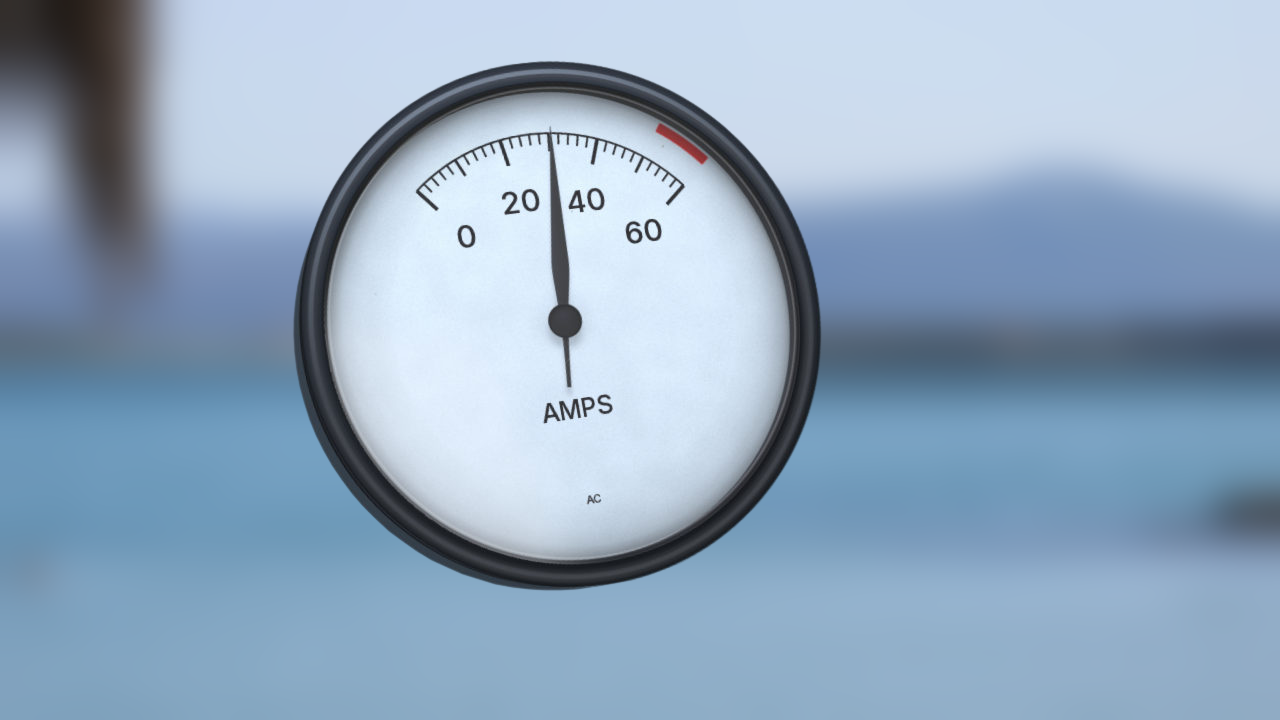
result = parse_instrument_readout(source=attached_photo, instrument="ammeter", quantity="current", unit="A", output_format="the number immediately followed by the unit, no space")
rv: 30A
